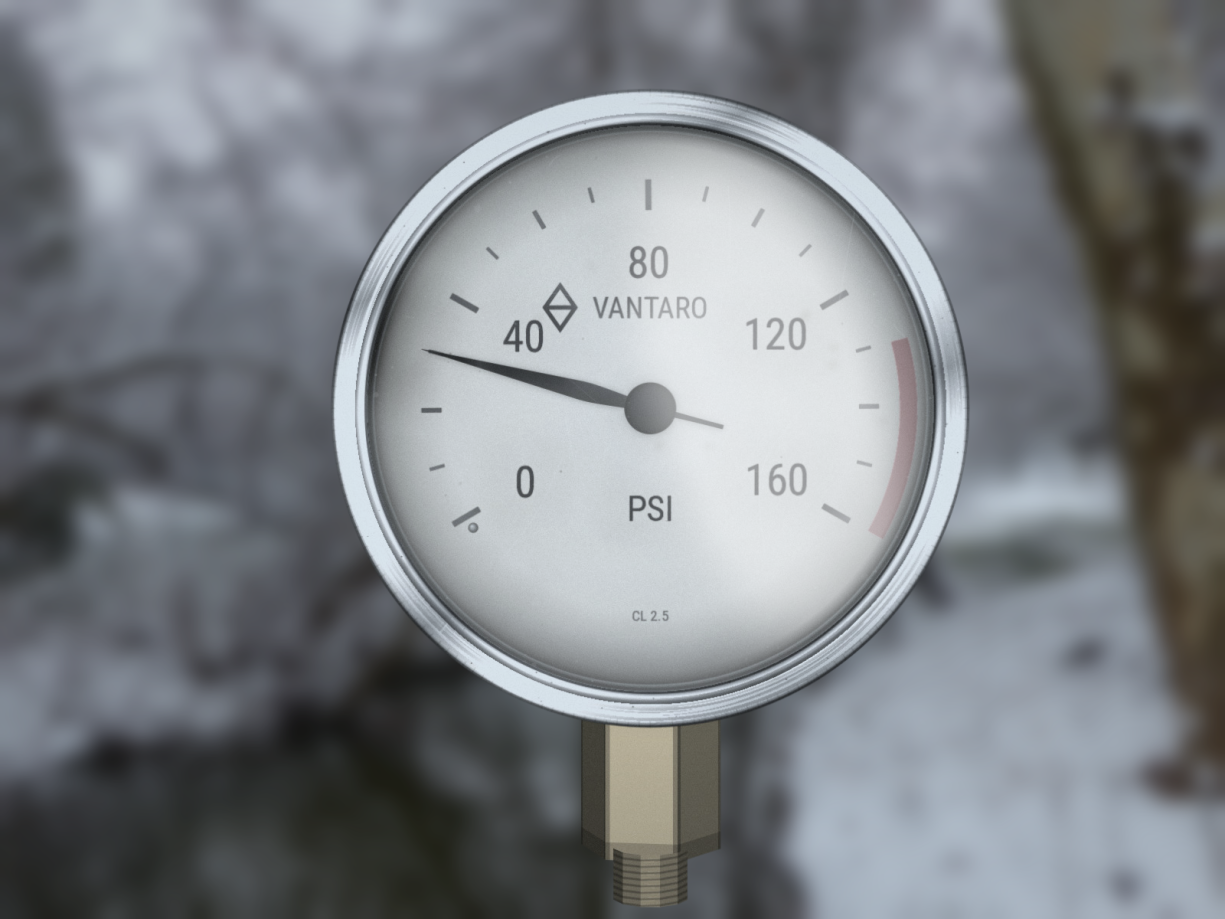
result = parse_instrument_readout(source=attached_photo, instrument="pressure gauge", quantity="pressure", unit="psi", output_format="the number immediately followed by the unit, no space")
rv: 30psi
